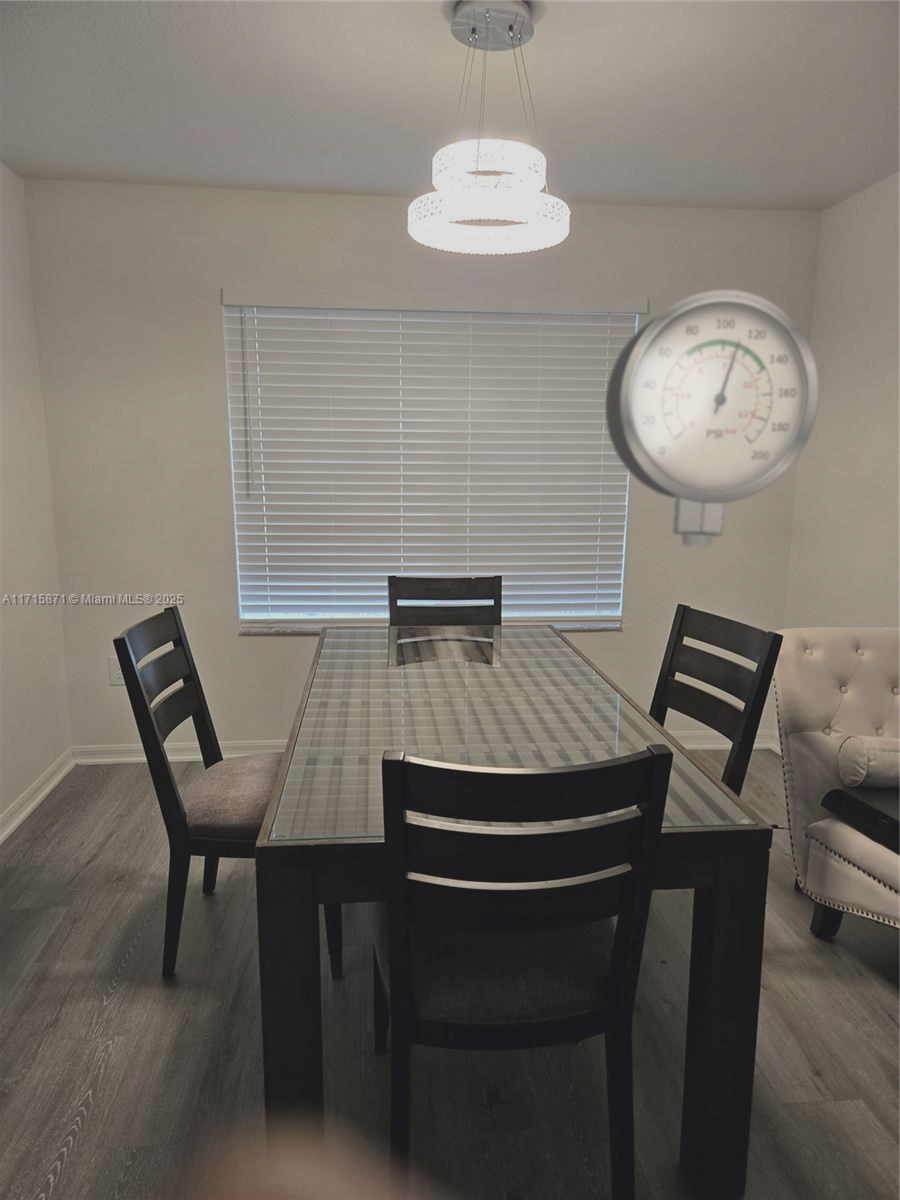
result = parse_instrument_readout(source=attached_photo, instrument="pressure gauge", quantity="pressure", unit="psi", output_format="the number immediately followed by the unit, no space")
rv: 110psi
